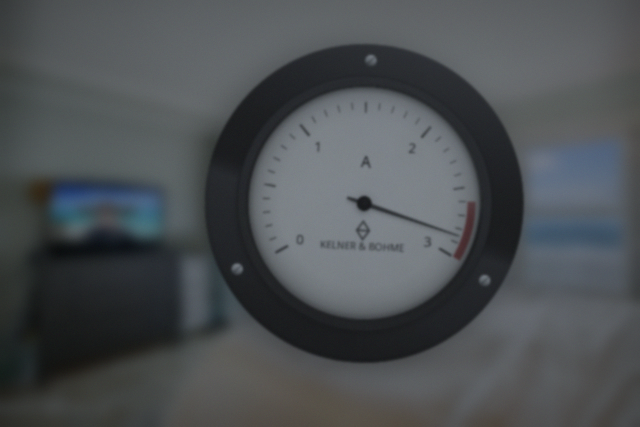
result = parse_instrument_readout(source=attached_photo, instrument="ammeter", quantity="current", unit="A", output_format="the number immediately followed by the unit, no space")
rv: 2.85A
